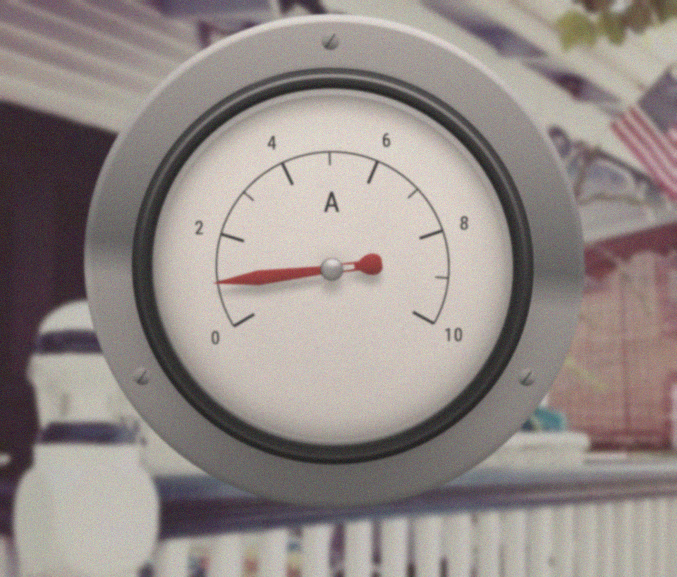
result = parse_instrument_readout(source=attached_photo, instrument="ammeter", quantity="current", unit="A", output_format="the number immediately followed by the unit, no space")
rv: 1A
